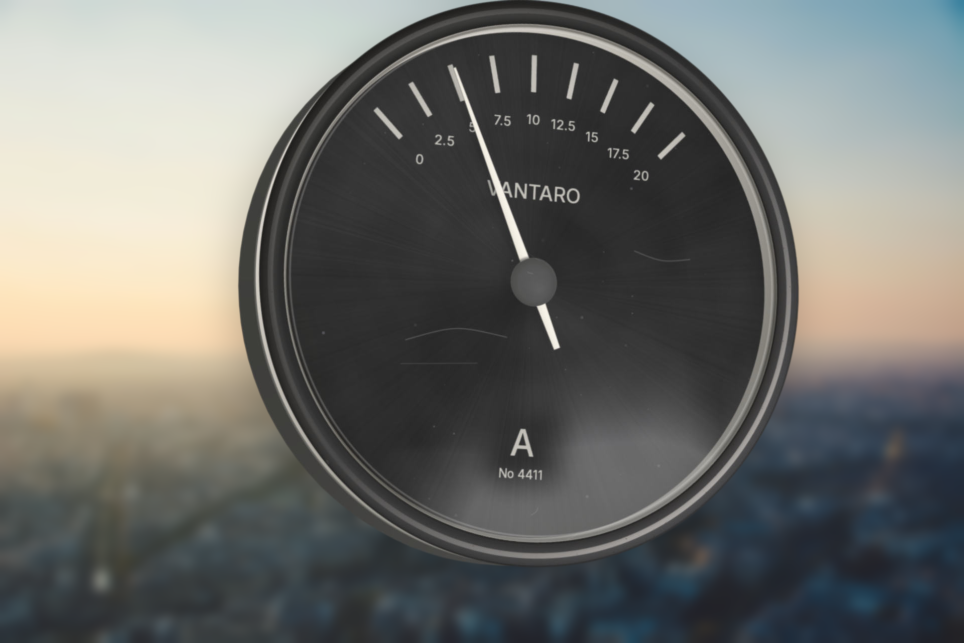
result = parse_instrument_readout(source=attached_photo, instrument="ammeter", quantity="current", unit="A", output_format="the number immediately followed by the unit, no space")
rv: 5A
